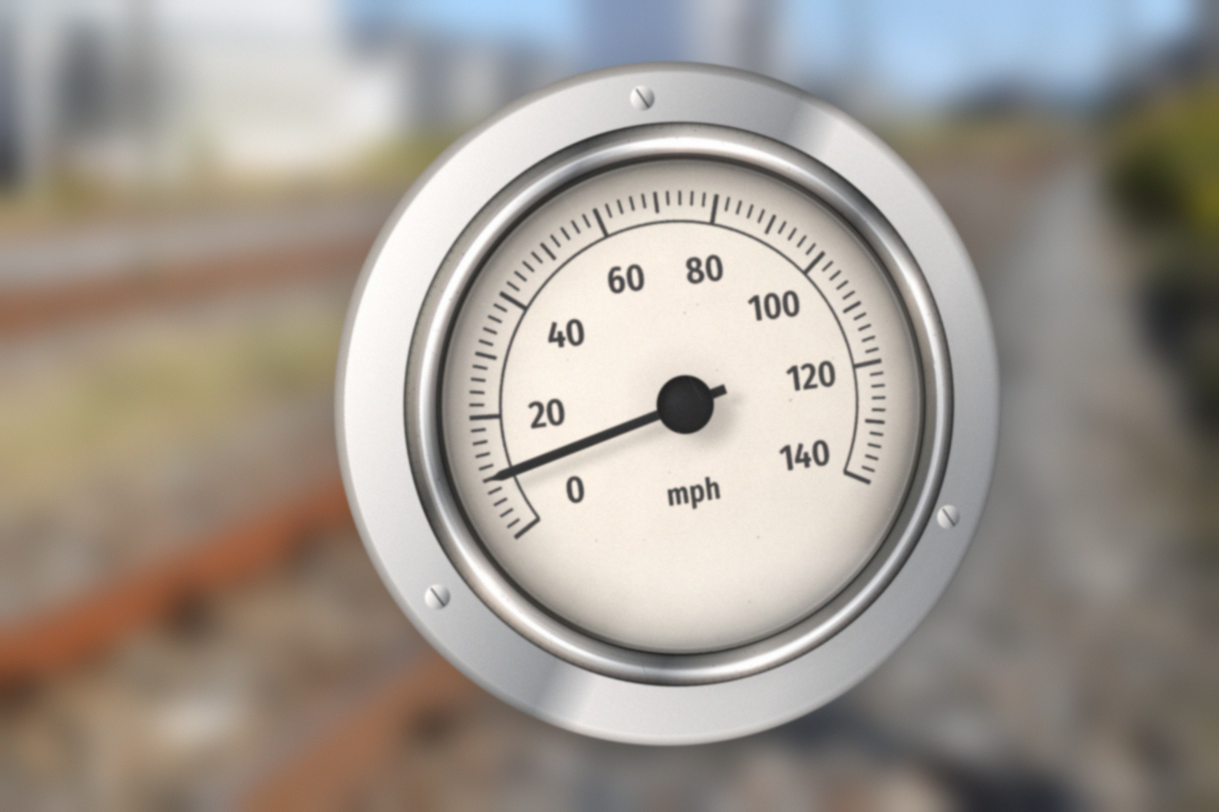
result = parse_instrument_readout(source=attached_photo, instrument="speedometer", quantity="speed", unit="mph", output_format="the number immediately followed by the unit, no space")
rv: 10mph
